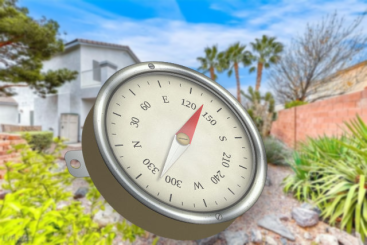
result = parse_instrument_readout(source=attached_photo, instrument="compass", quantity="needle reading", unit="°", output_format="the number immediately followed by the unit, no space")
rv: 135°
